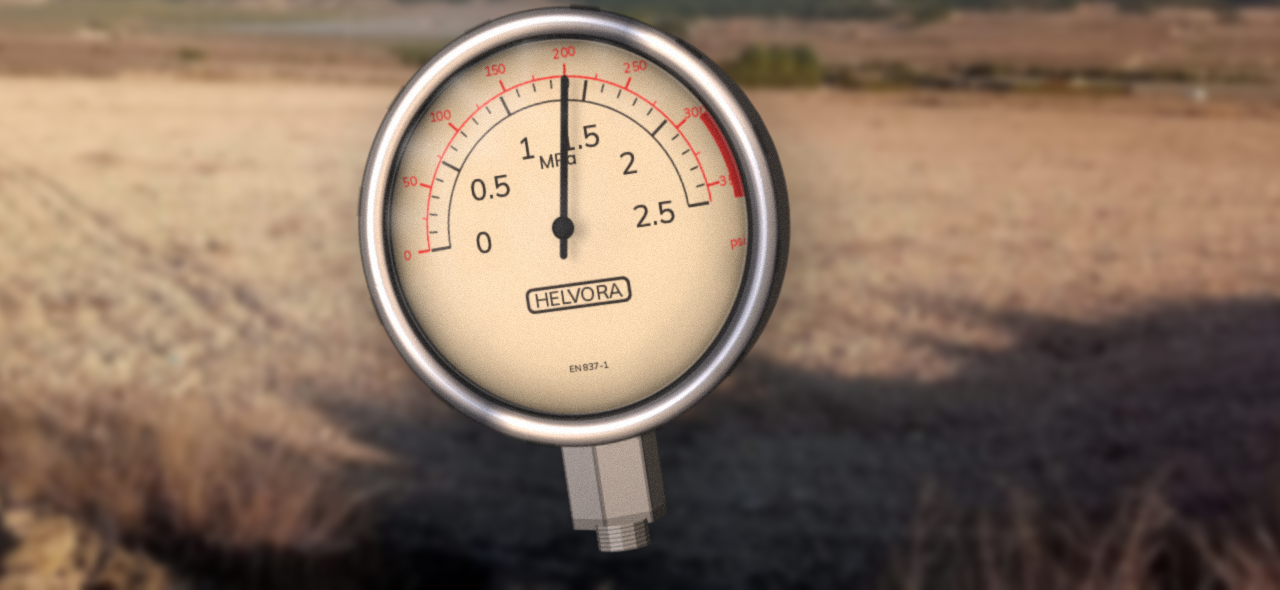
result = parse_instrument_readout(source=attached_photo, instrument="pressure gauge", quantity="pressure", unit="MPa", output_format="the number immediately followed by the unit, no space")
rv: 1.4MPa
